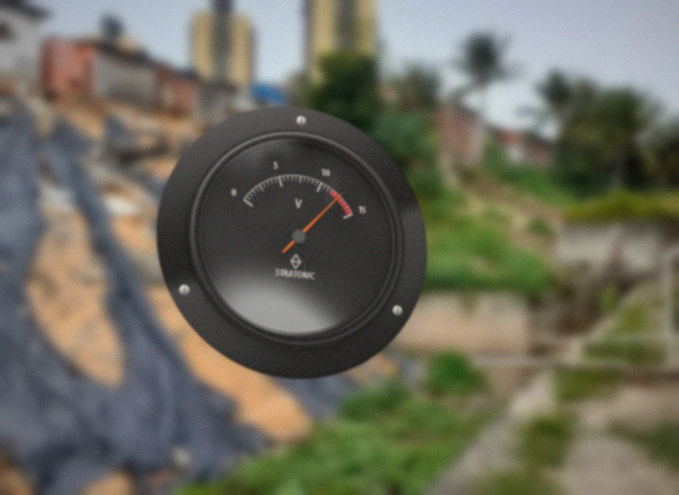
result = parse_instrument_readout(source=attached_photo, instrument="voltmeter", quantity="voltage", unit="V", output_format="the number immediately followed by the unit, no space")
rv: 12.5V
